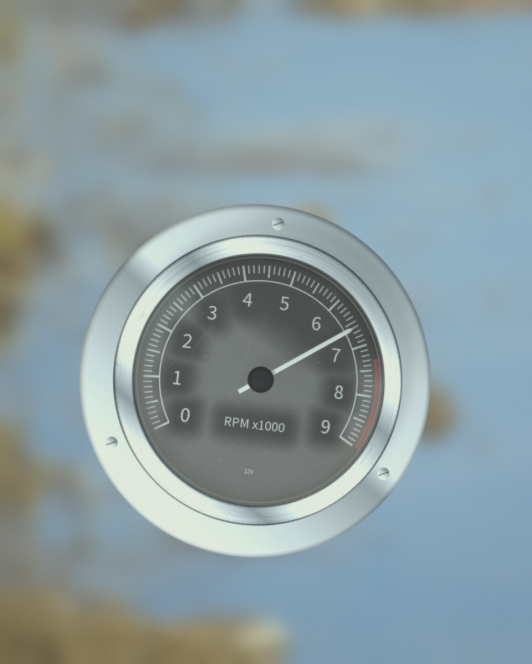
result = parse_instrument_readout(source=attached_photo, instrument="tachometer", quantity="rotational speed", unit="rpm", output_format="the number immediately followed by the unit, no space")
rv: 6600rpm
